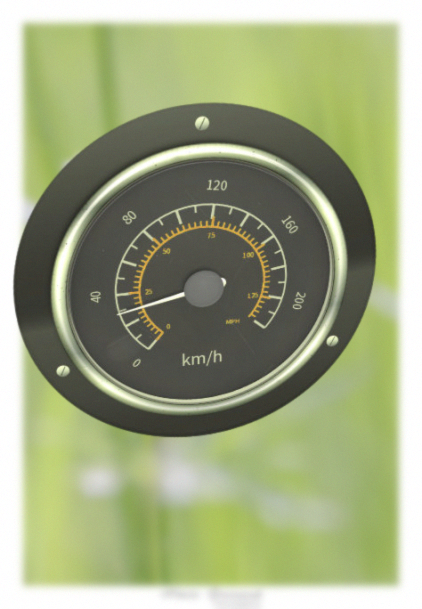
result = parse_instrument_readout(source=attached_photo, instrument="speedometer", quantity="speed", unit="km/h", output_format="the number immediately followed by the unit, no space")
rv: 30km/h
